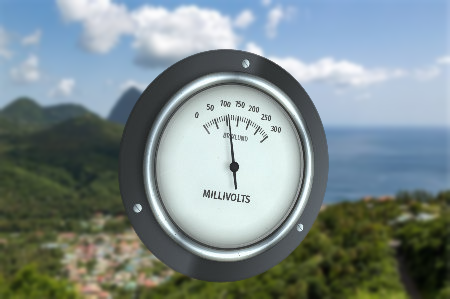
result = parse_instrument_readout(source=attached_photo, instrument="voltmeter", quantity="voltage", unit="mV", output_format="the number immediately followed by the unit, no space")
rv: 100mV
